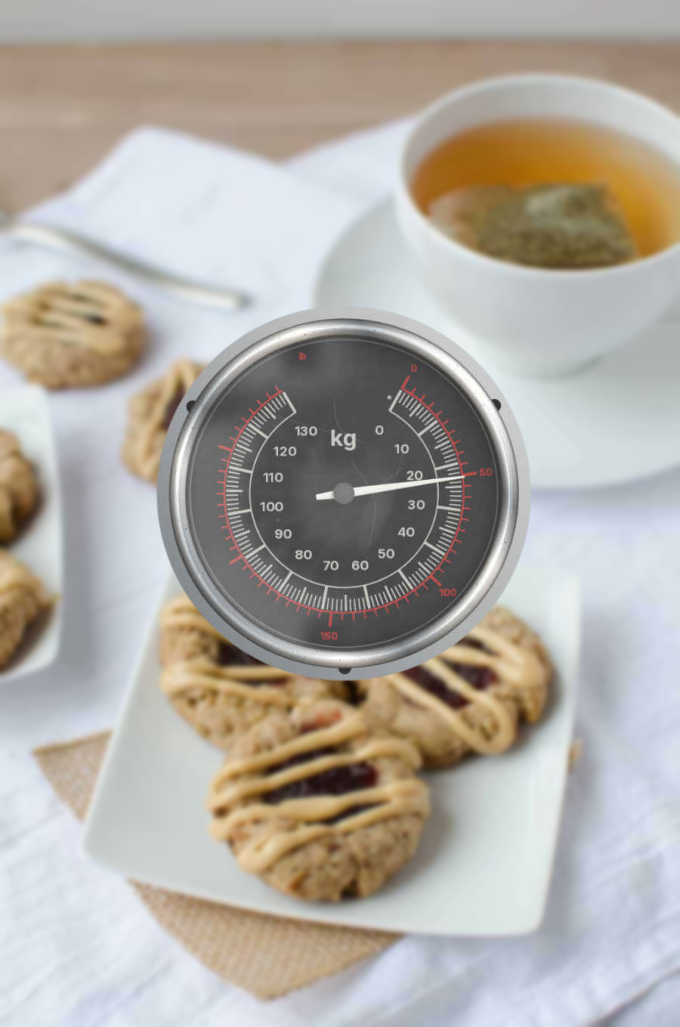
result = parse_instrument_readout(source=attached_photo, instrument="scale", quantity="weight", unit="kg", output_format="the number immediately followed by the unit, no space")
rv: 23kg
